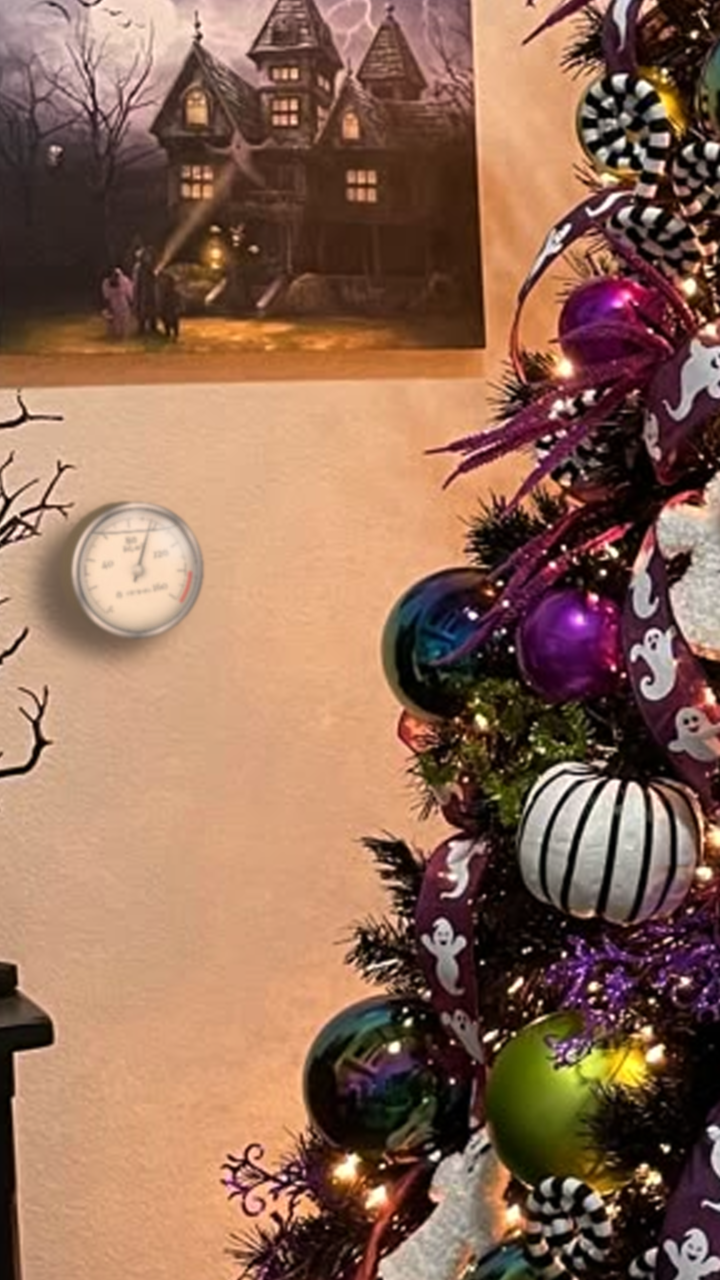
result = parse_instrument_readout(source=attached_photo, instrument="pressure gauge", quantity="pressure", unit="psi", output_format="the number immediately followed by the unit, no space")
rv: 95psi
